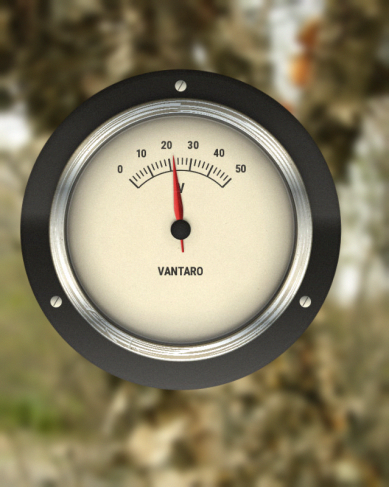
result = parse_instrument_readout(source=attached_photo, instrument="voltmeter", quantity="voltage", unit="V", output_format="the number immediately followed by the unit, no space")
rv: 22V
